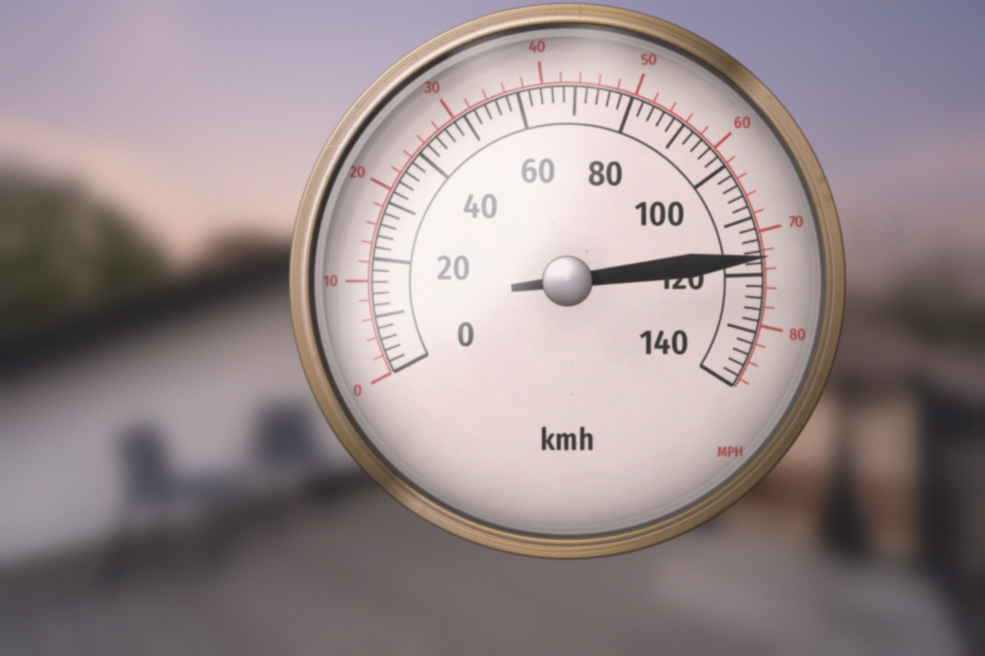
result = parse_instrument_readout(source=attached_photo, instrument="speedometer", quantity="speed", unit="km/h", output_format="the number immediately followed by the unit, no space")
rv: 117km/h
